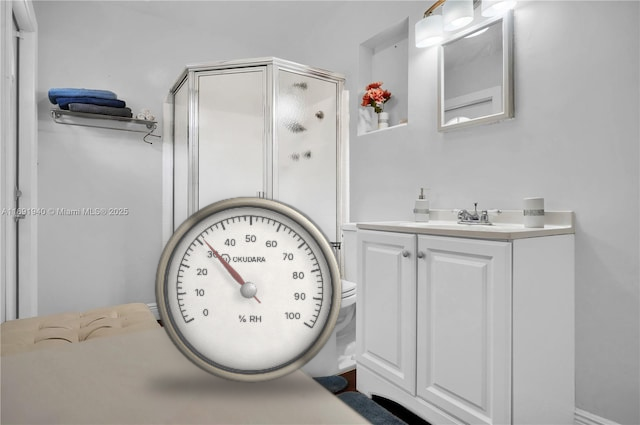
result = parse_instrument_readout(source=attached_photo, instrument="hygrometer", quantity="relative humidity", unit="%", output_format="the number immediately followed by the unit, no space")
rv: 32%
